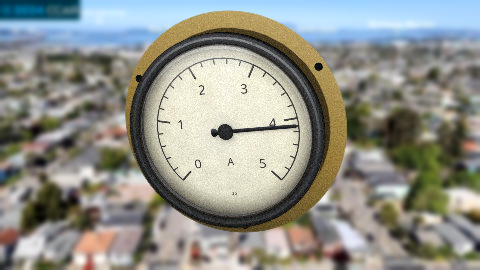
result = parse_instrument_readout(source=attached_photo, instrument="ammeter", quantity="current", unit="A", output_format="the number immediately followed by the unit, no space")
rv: 4.1A
